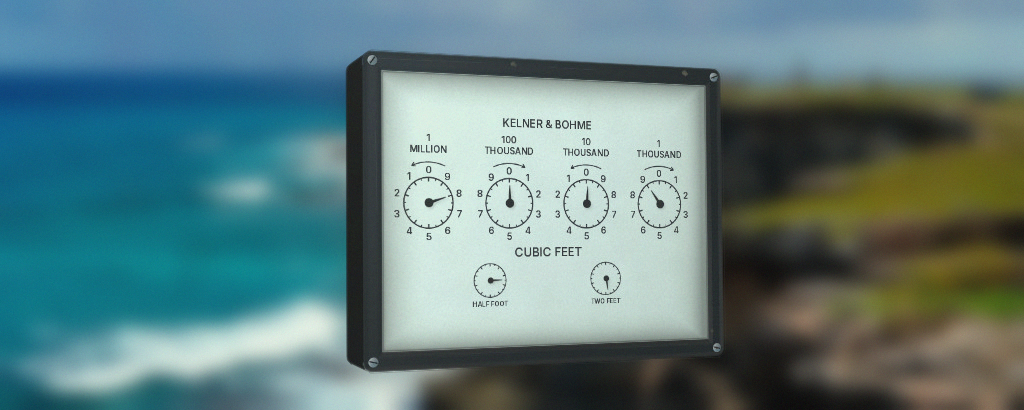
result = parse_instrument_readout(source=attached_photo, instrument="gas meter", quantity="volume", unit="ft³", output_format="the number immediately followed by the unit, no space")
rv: 799900ft³
